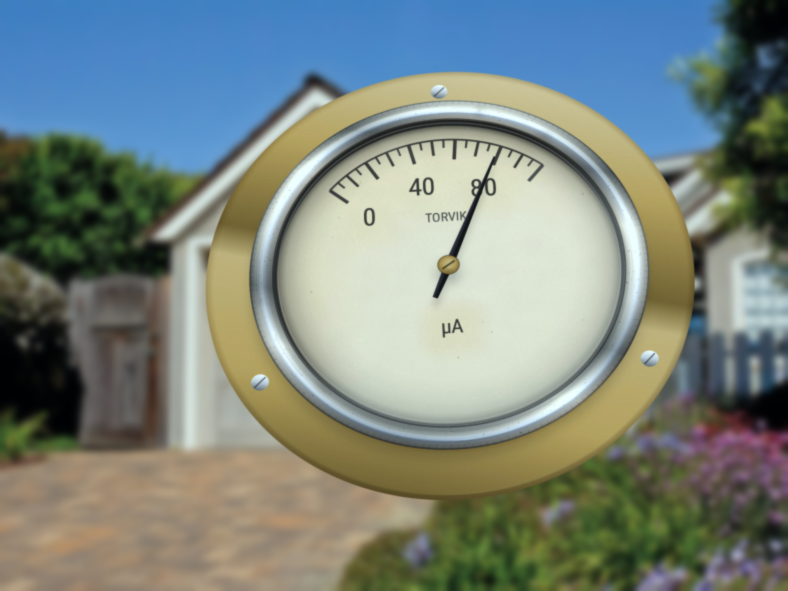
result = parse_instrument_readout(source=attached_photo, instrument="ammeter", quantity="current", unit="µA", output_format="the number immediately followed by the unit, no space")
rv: 80µA
